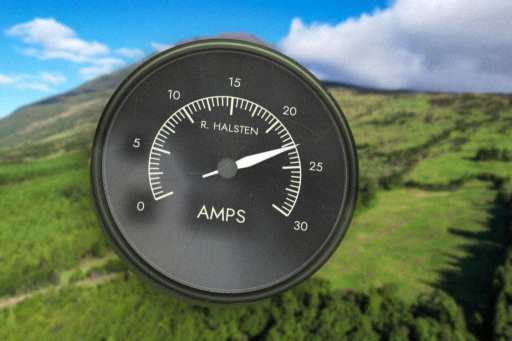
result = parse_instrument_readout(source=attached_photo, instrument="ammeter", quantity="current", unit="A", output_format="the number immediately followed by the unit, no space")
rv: 23A
